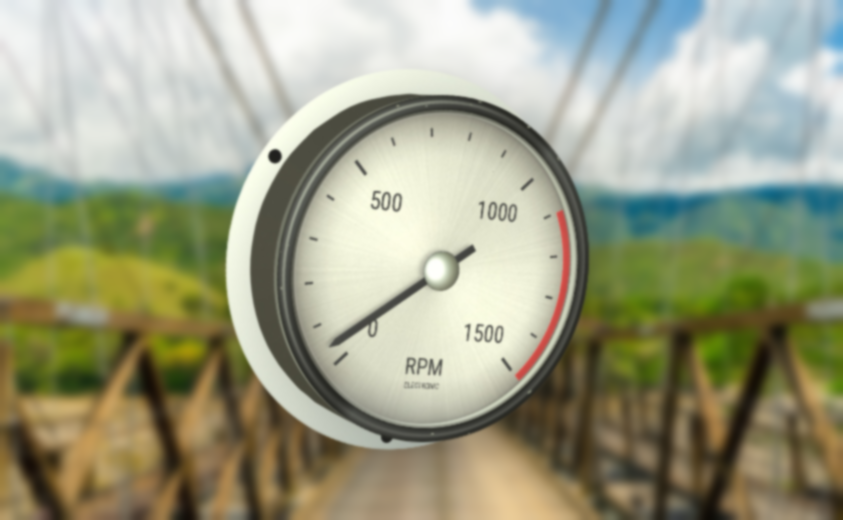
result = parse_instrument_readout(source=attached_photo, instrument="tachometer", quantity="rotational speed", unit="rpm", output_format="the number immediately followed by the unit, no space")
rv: 50rpm
